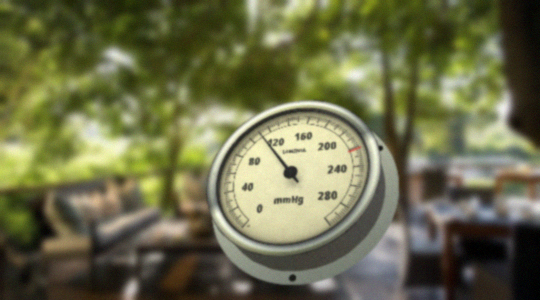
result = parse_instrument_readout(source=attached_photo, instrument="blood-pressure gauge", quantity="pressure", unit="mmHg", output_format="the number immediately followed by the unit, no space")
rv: 110mmHg
